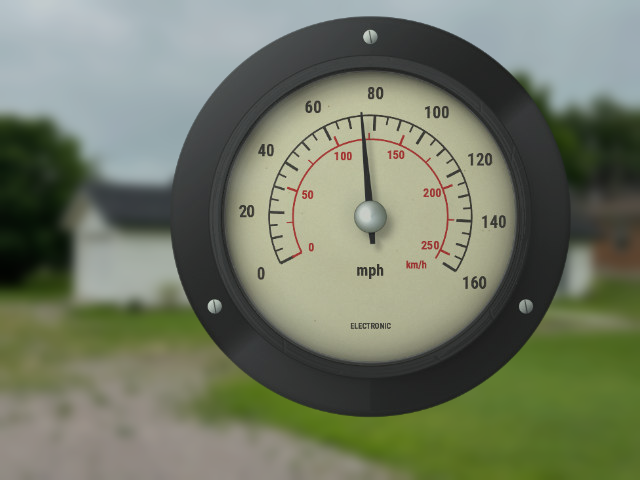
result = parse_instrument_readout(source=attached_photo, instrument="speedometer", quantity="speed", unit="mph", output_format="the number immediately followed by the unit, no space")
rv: 75mph
